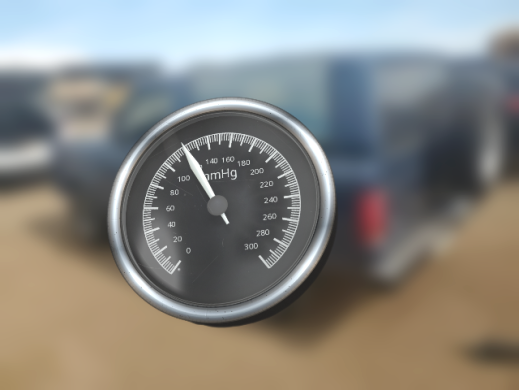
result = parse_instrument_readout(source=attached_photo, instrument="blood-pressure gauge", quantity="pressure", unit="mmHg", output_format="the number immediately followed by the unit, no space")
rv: 120mmHg
